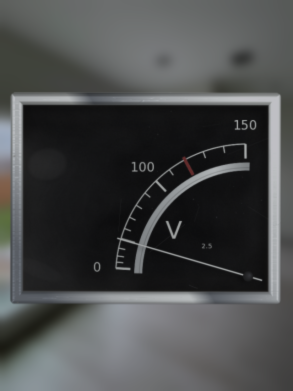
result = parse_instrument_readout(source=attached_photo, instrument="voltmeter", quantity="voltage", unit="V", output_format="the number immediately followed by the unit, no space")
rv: 50V
